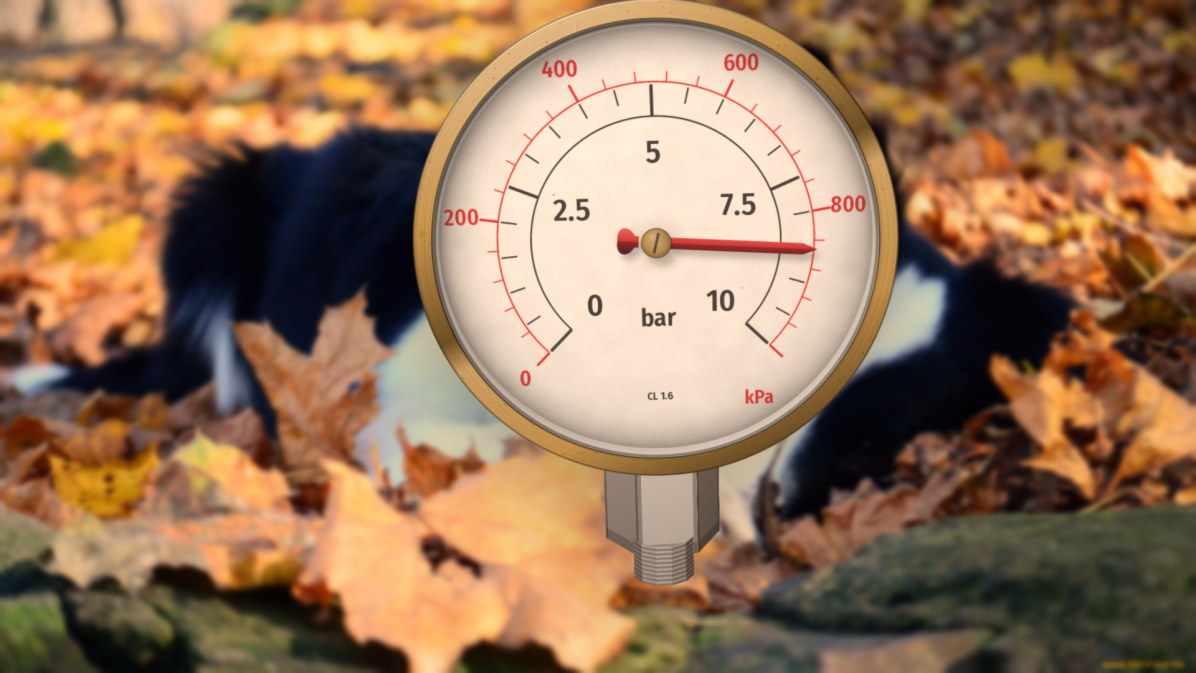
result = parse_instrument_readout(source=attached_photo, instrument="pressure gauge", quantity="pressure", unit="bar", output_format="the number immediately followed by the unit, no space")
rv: 8.5bar
